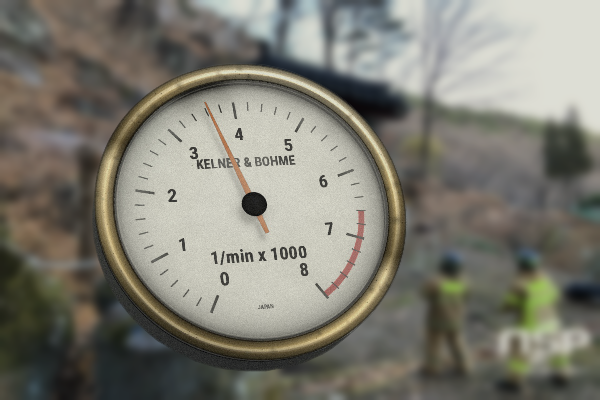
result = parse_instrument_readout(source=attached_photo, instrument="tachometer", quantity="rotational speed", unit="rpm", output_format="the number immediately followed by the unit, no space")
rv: 3600rpm
